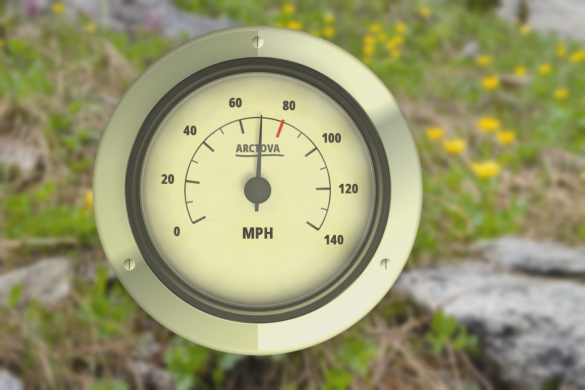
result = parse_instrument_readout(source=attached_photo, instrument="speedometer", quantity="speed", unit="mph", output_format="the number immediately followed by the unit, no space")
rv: 70mph
